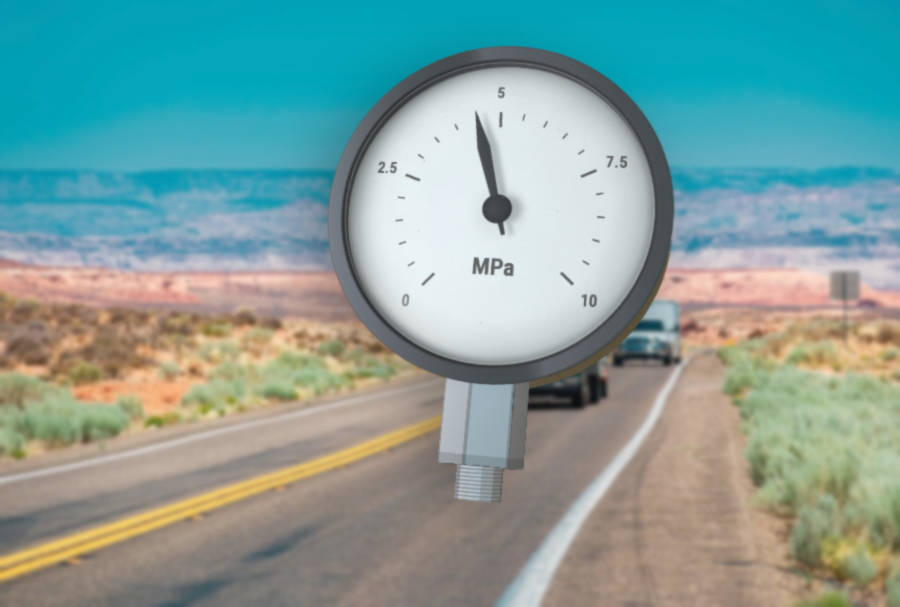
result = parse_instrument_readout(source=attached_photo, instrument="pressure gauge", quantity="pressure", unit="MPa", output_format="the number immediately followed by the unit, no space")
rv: 4.5MPa
